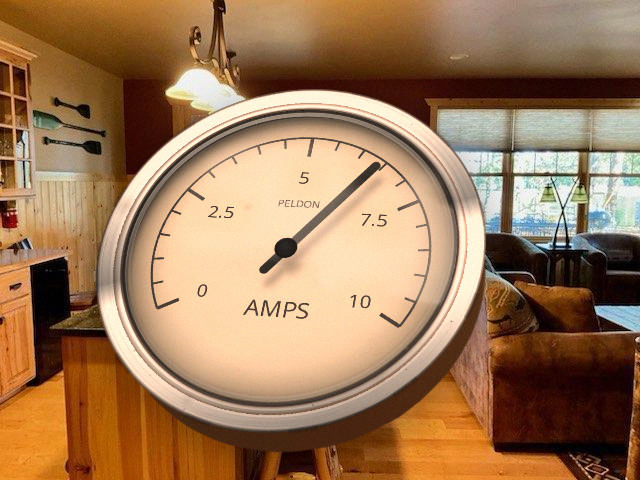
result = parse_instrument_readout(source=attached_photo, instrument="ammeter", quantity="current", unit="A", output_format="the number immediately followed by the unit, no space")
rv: 6.5A
